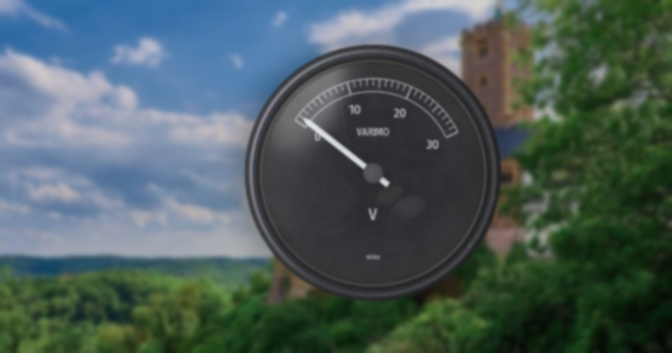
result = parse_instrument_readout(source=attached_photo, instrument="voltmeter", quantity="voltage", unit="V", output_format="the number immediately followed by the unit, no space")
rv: 1V
